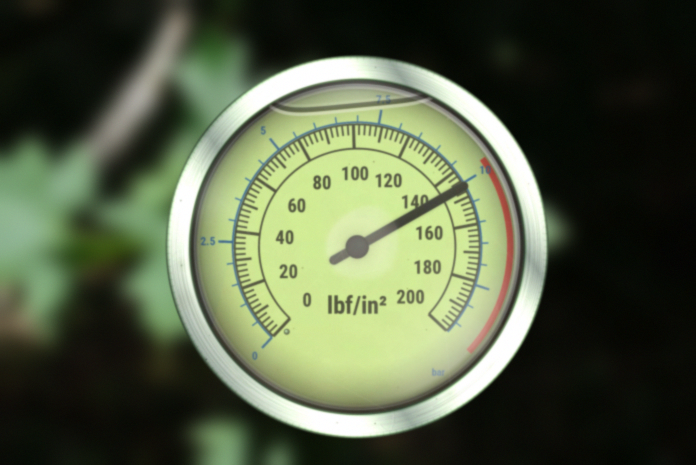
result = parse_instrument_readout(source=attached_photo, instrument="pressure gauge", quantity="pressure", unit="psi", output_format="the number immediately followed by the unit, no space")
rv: 146psi
